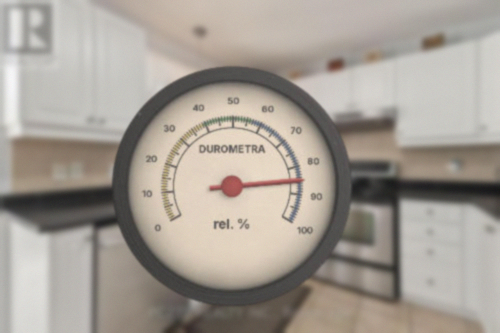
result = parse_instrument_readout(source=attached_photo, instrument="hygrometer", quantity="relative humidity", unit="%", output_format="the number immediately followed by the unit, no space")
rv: 85%
